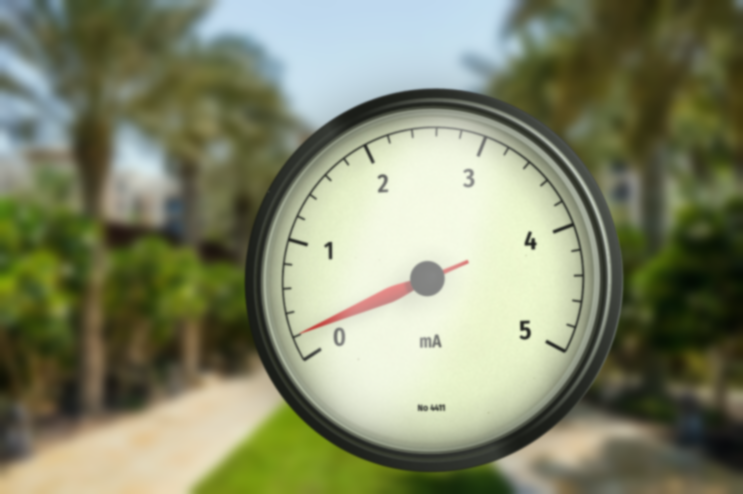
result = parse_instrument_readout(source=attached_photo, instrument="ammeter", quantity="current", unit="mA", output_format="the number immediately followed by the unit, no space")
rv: 0.2mA
